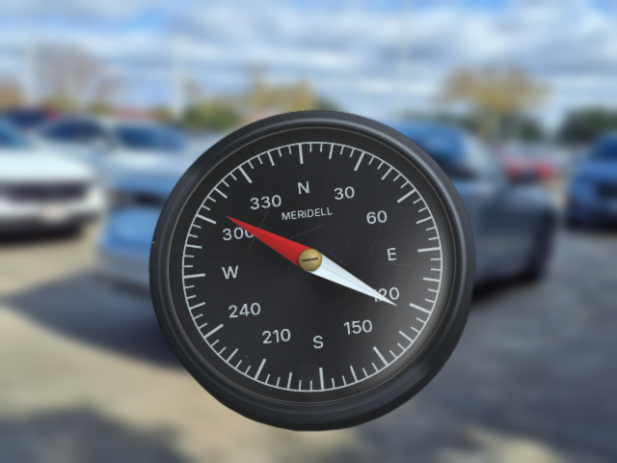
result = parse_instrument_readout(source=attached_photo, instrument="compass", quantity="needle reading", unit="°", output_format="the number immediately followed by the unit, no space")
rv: 305°
